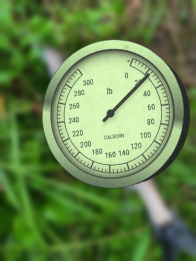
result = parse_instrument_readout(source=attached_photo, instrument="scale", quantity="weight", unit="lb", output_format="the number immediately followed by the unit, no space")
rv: 24lb
